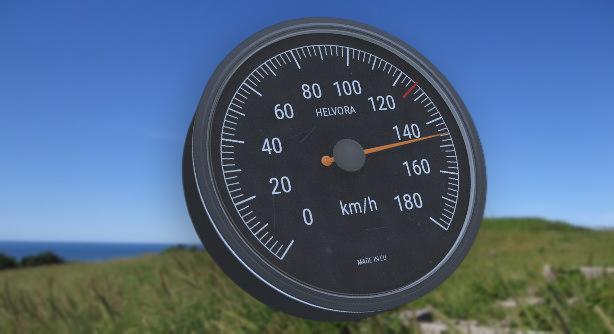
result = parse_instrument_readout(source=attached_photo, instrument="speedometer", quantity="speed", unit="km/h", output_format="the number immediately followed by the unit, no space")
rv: 146km/h
